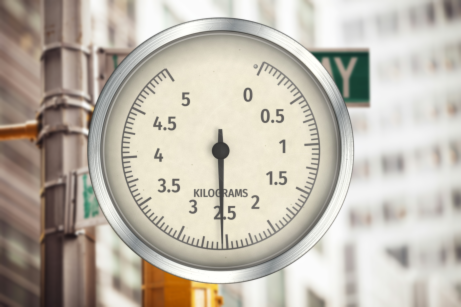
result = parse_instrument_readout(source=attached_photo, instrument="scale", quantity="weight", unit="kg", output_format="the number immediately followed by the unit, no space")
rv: 2.55kg
